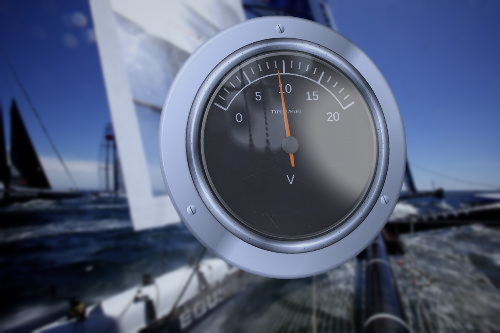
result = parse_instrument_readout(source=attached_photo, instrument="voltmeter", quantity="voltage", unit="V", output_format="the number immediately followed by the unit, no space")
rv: 9V
